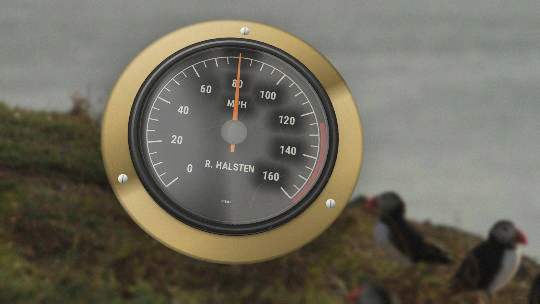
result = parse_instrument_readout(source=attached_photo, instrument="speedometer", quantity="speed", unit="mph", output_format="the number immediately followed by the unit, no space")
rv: 80mph
